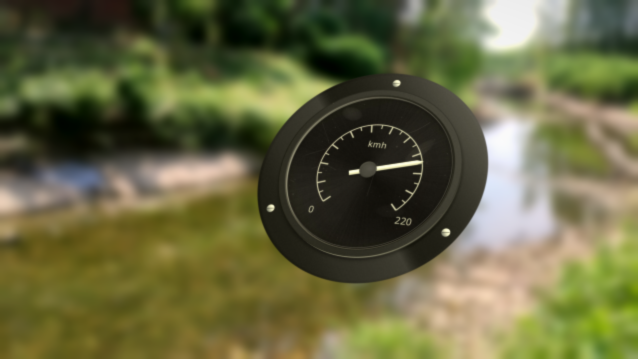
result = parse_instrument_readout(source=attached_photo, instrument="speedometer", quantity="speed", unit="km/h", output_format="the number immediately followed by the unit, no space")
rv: 170km/h
